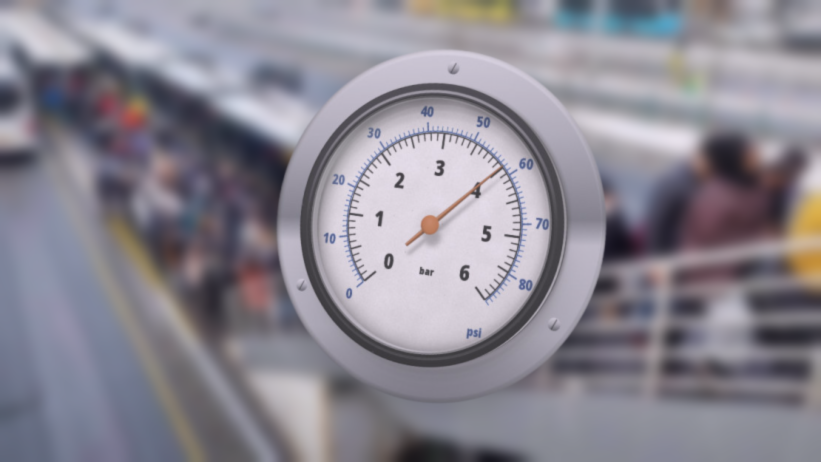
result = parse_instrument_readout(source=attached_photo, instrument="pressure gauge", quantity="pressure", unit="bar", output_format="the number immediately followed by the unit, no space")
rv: 4bar
